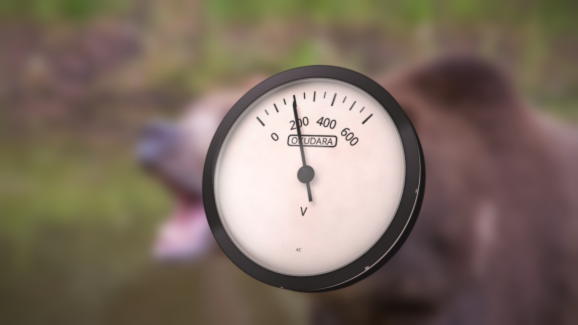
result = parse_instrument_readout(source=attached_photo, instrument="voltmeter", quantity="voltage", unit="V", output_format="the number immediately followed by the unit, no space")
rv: 200V
